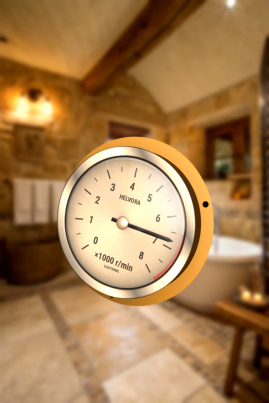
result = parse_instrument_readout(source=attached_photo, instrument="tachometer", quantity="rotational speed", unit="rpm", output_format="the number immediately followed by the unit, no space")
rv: 6750rpm
